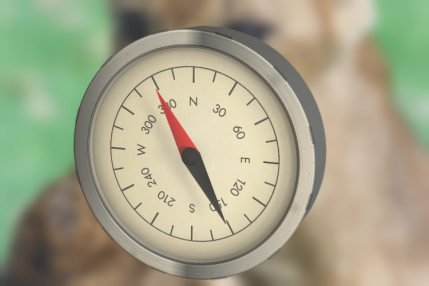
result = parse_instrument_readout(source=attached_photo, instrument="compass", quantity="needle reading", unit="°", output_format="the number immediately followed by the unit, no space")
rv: 330°
